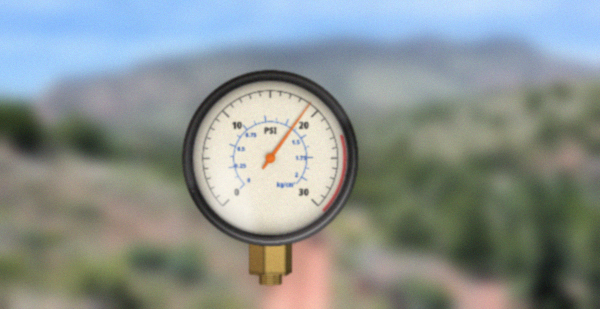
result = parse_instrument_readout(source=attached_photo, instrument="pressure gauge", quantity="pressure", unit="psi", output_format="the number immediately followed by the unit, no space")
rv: 19psi
